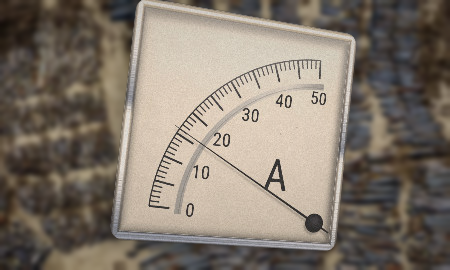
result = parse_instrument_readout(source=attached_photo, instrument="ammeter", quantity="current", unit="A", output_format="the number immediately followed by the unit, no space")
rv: 16A
